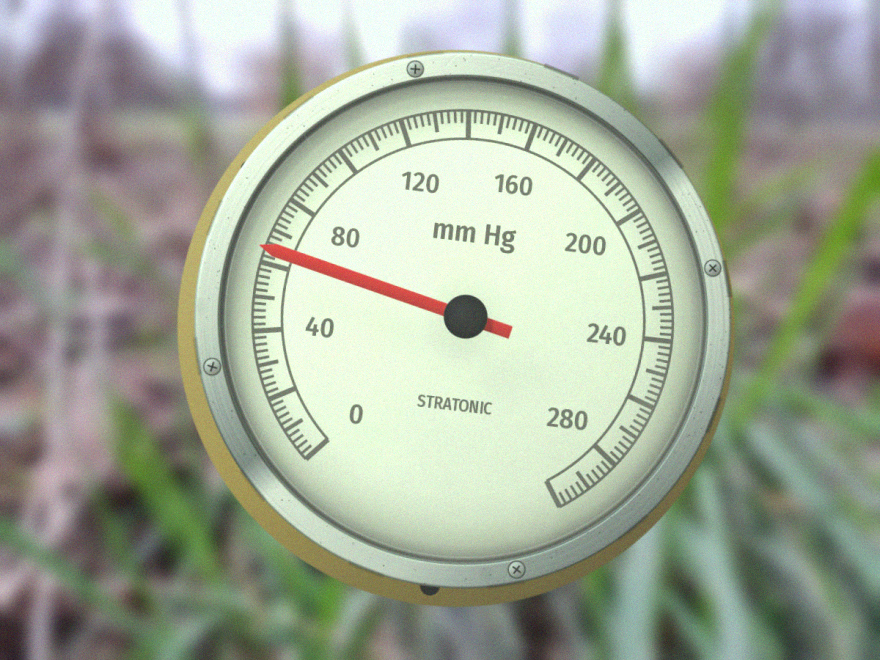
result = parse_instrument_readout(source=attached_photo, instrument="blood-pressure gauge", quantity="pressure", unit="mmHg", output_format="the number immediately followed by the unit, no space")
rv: 64mmHg
